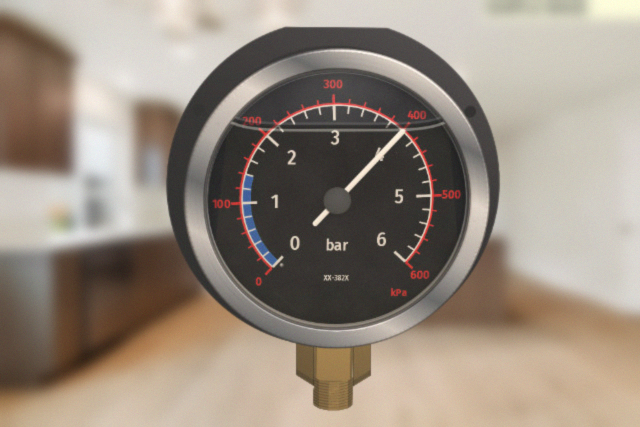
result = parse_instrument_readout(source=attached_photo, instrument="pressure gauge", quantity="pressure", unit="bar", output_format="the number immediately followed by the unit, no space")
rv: 4bar
